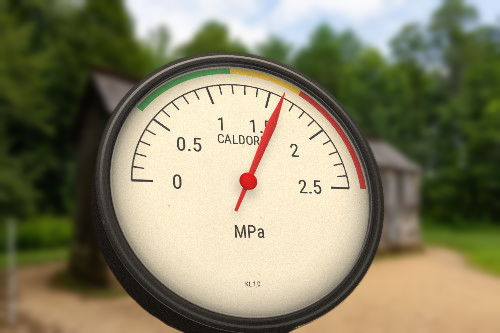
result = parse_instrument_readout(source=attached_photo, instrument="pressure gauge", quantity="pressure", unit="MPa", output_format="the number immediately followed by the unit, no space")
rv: 1.6MPa
